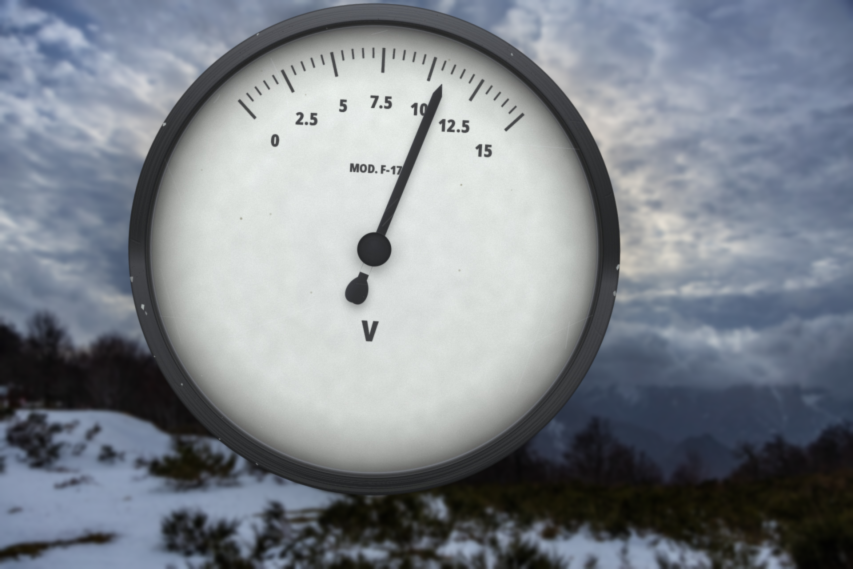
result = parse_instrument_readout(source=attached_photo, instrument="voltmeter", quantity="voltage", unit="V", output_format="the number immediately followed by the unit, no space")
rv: 10.75V
